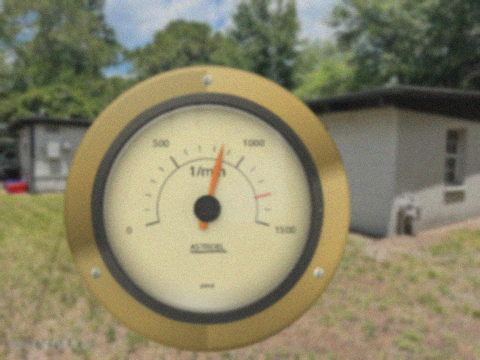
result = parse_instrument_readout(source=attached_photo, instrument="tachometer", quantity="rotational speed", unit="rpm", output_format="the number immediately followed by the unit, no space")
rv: 850rpm
